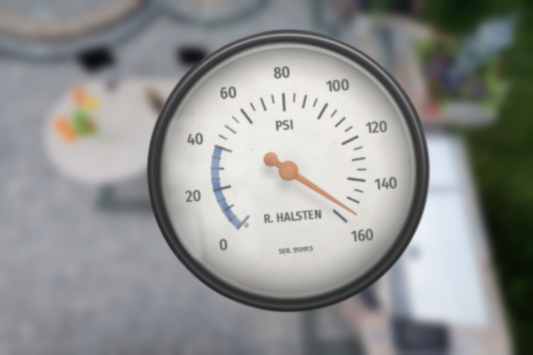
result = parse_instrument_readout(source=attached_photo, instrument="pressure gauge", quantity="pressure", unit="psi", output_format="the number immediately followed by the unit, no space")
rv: 155psi
